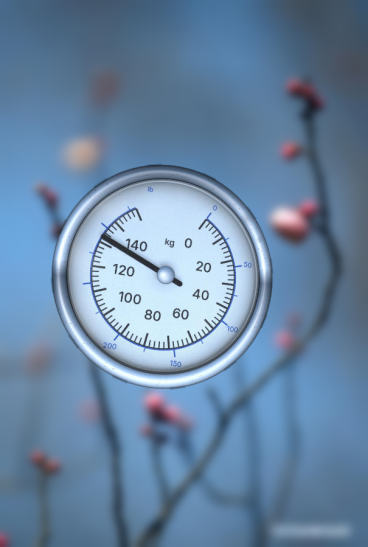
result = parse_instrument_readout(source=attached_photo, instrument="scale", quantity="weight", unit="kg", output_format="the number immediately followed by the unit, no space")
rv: 132kg
